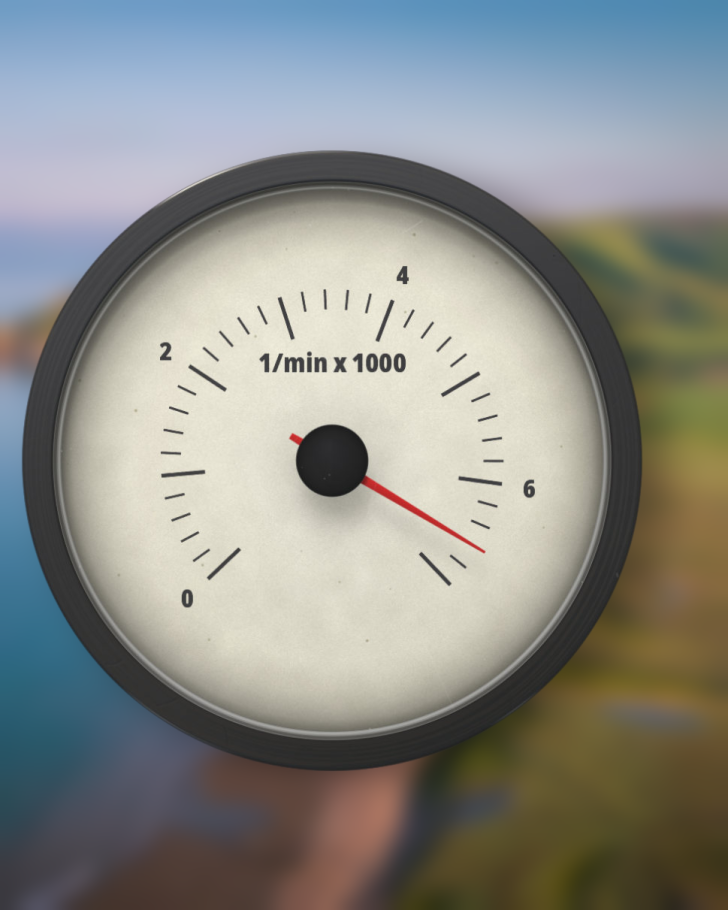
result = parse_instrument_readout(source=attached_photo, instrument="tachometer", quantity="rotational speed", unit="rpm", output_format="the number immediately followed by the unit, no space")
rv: 6600rpm
